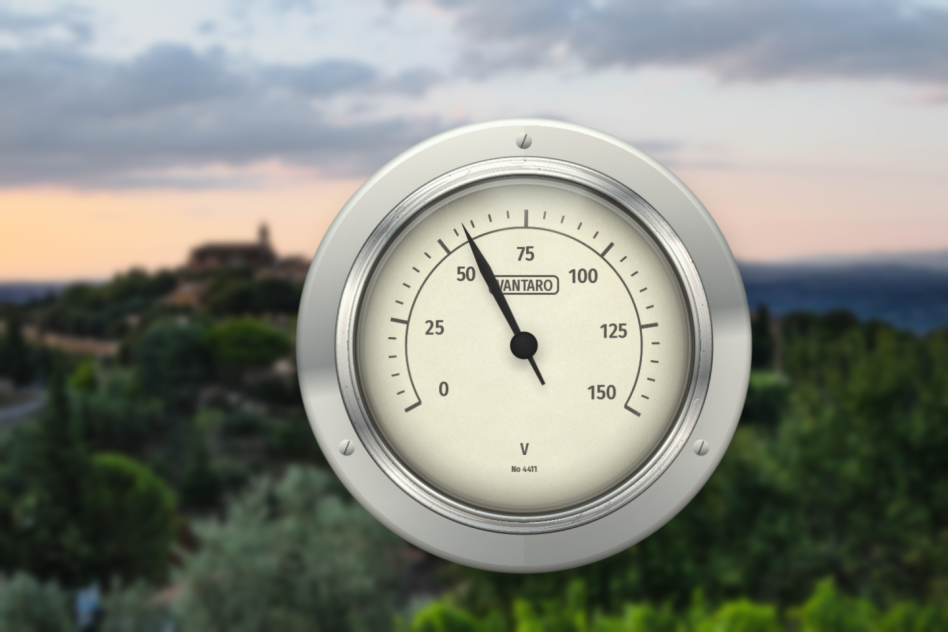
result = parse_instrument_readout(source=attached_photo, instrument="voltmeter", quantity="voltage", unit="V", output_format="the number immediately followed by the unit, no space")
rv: 57.5V
